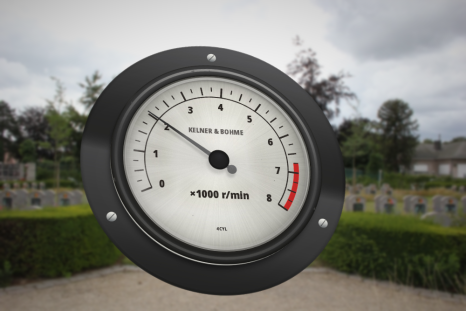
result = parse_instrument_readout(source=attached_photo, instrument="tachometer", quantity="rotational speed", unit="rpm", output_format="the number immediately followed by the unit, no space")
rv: 2000rpm
